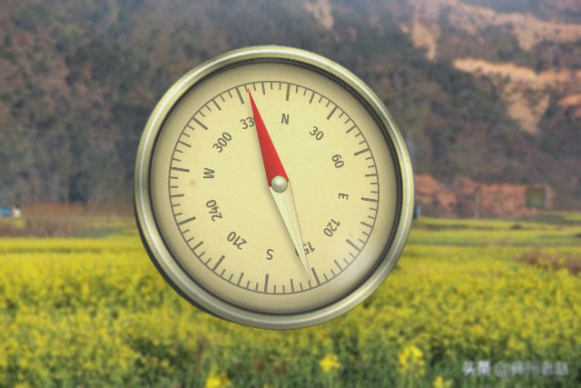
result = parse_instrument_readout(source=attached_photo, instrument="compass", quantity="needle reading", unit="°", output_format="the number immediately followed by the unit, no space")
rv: 335°
